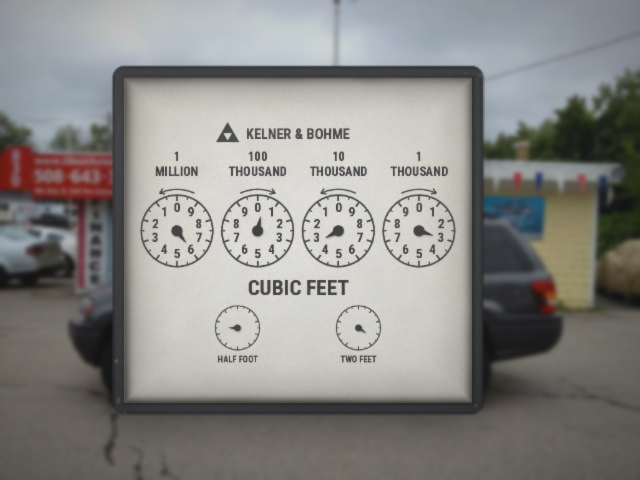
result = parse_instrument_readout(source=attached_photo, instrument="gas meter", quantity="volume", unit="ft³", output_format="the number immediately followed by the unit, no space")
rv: 603300ft³
